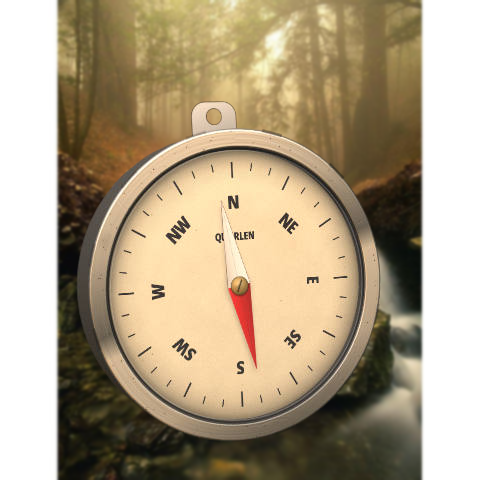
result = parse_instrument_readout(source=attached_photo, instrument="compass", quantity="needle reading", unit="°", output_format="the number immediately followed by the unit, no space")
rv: 170°
